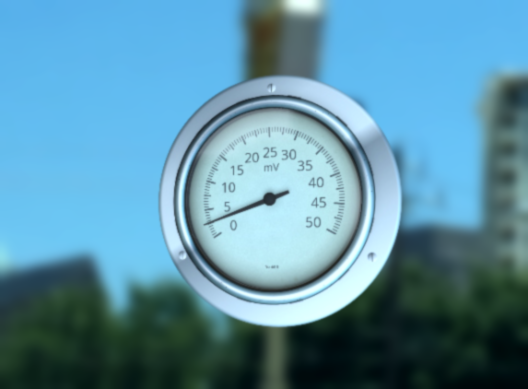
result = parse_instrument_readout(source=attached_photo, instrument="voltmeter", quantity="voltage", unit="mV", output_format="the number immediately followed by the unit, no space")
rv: 2.5mV
